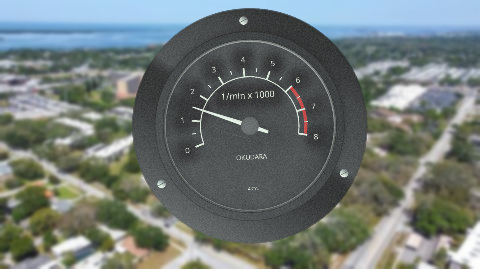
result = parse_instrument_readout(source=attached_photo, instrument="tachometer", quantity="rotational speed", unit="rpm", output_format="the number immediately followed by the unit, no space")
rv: 1500rpm
